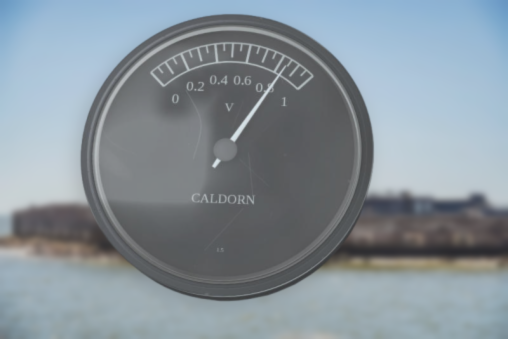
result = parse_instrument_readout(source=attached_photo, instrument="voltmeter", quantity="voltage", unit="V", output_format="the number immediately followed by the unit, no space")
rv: 0.85V
